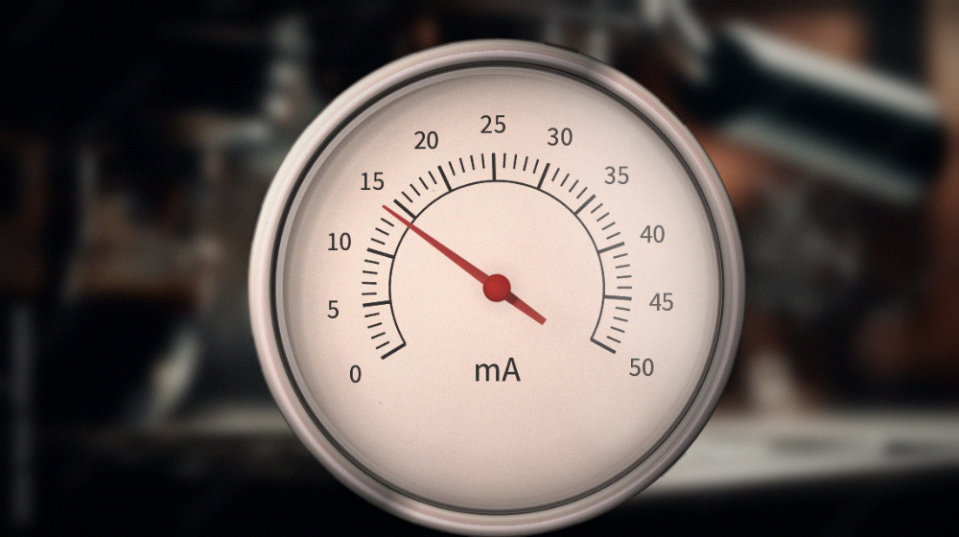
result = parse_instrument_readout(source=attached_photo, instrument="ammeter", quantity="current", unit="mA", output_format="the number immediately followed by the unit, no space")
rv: 14mA
